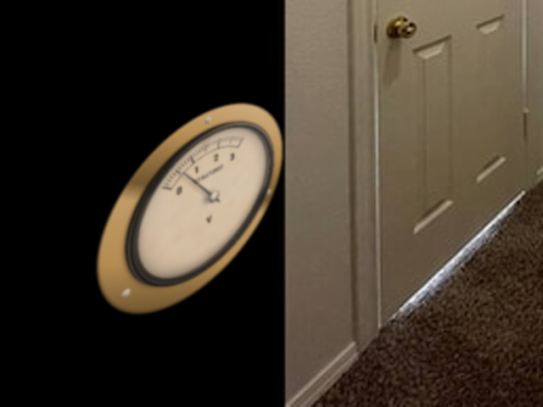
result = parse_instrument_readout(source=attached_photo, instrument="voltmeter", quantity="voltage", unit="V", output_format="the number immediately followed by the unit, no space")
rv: 0.5V
